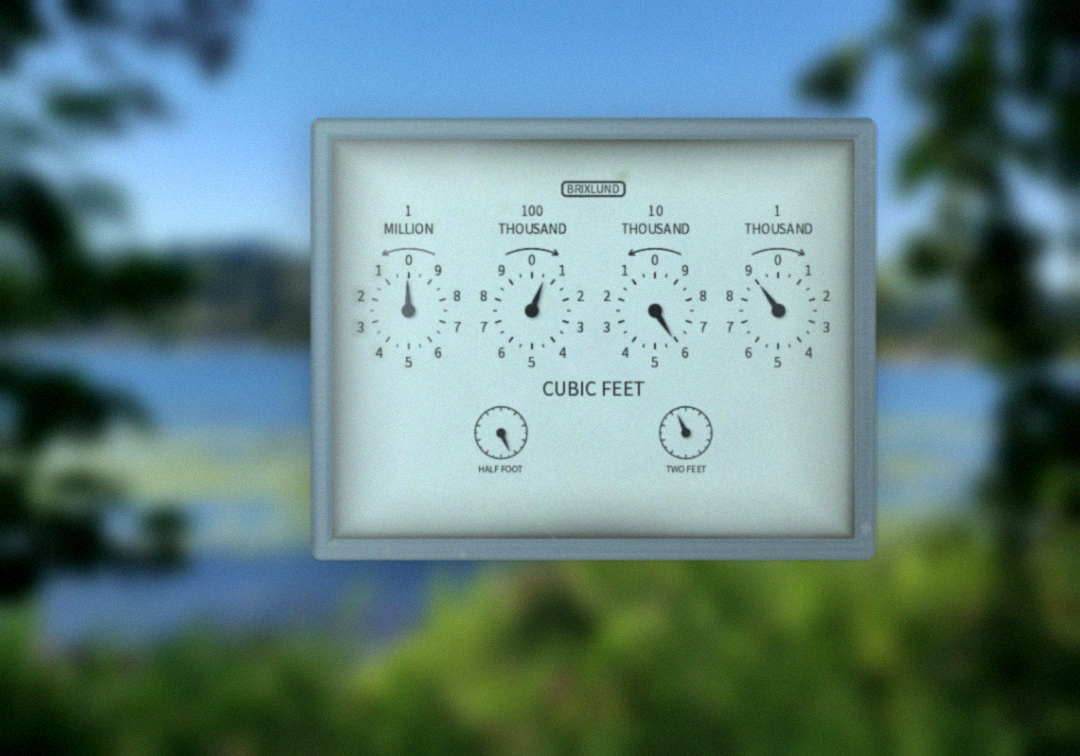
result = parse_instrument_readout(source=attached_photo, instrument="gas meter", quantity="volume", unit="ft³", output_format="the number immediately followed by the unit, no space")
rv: 5900ft³
